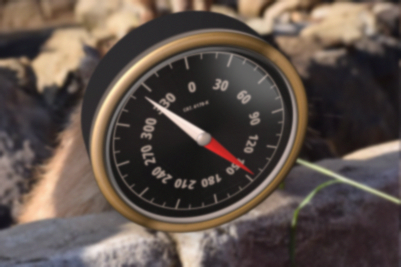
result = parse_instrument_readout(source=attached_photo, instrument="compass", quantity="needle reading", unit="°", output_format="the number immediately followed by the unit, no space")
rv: 145°
